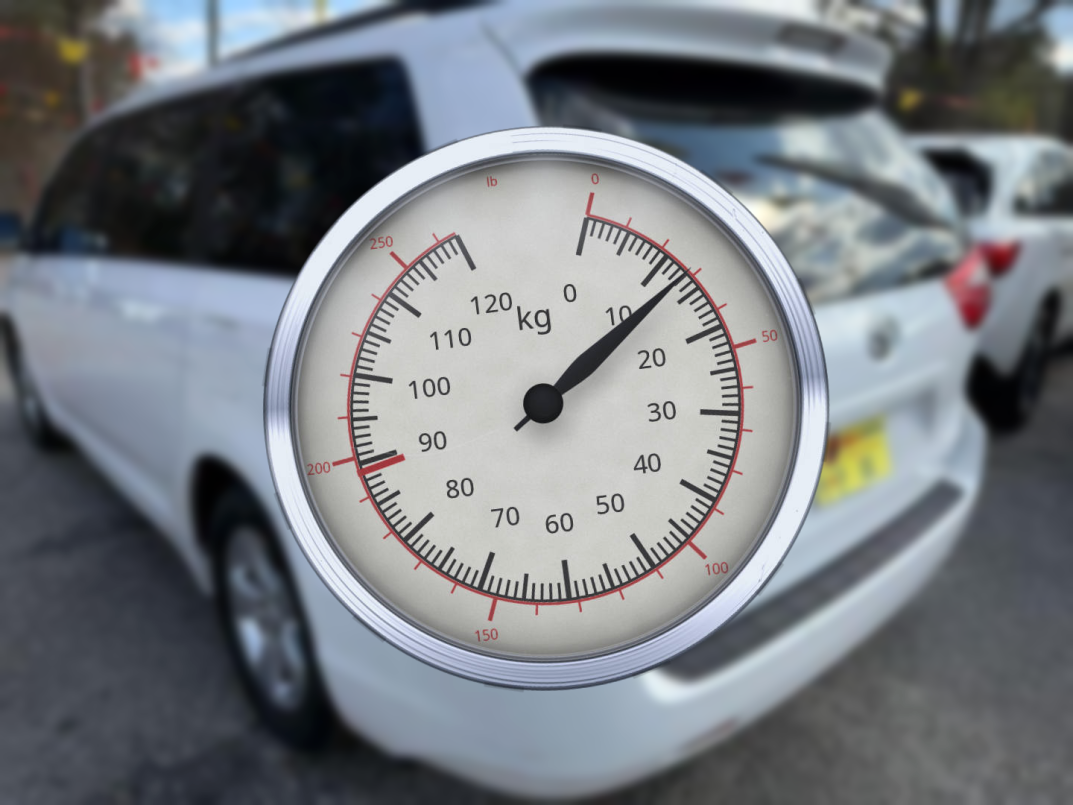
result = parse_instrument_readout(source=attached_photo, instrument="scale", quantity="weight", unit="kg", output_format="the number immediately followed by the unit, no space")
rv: 13kg
